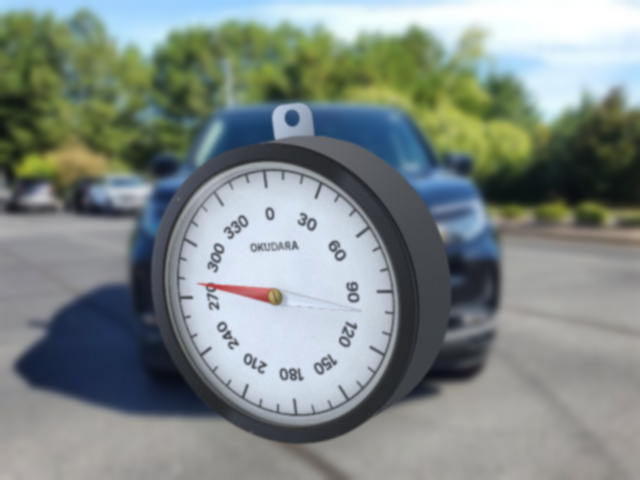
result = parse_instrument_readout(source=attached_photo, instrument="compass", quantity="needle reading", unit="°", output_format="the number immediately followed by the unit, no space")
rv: 280°
